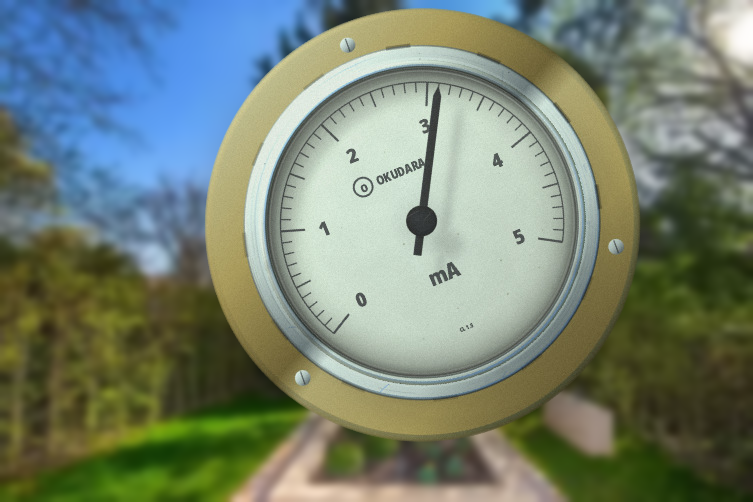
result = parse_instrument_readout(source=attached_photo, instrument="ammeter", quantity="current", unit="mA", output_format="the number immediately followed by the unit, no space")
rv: 3.1mA
